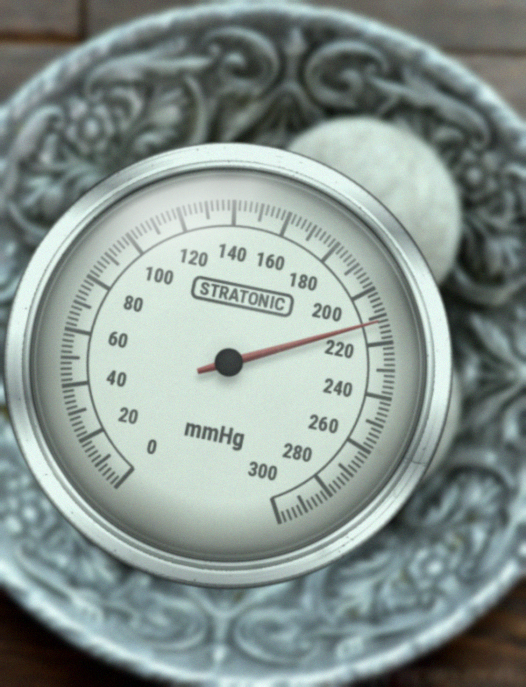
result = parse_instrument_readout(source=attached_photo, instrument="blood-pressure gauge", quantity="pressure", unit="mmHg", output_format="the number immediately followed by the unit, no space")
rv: 212mmHg
